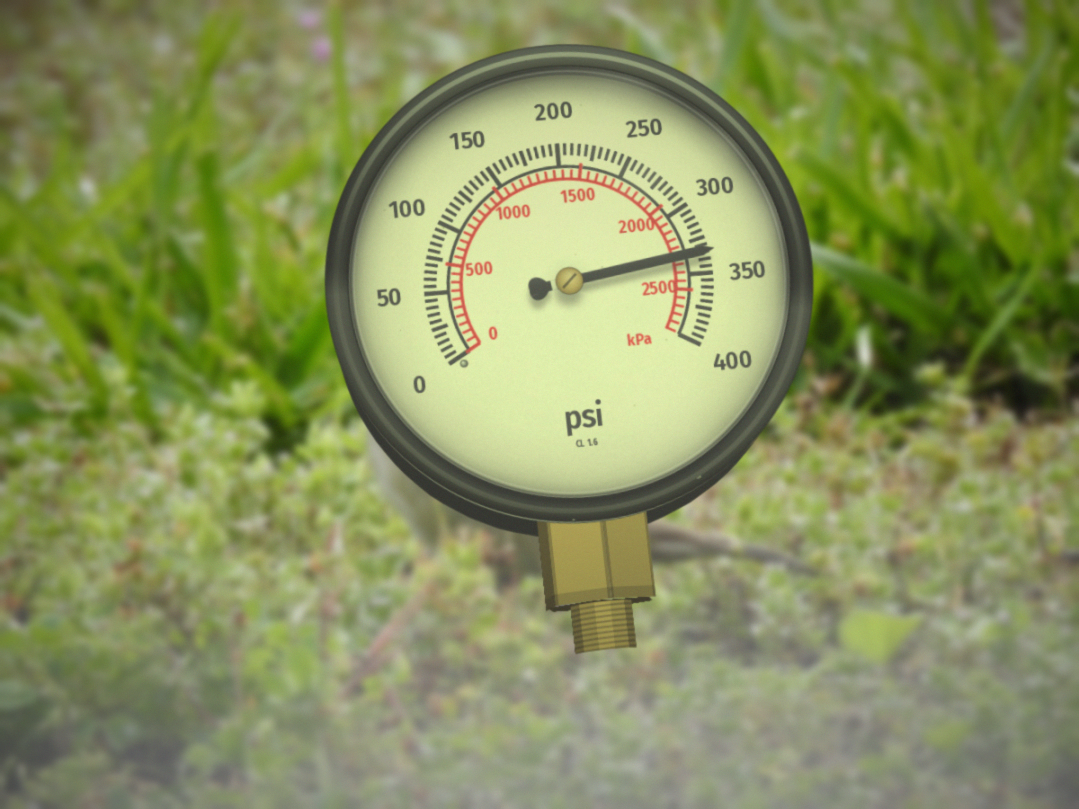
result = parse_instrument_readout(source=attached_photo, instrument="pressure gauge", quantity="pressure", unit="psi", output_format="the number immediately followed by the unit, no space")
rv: 335psi
